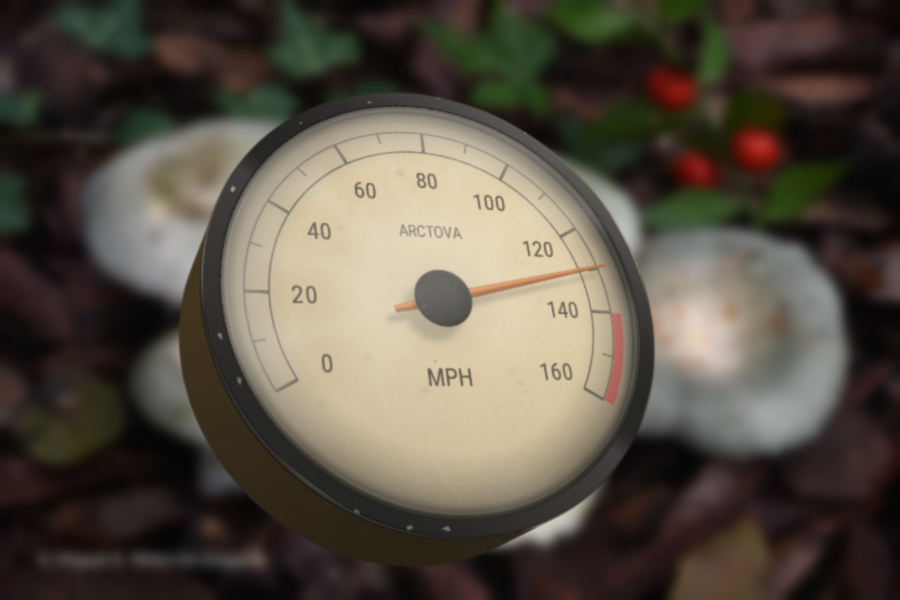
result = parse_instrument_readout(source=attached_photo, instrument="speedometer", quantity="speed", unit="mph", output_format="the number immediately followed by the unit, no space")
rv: 130mph
